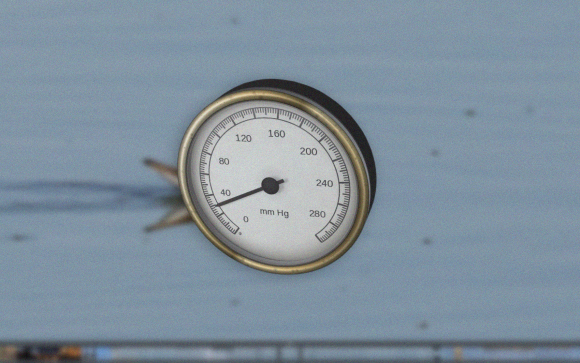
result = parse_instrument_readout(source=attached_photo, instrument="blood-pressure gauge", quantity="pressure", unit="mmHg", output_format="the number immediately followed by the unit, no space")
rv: 30mmHg
